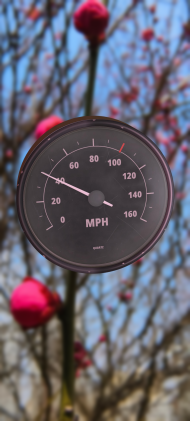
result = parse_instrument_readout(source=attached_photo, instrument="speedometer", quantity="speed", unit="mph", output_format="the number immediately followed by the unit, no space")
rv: 40mph
